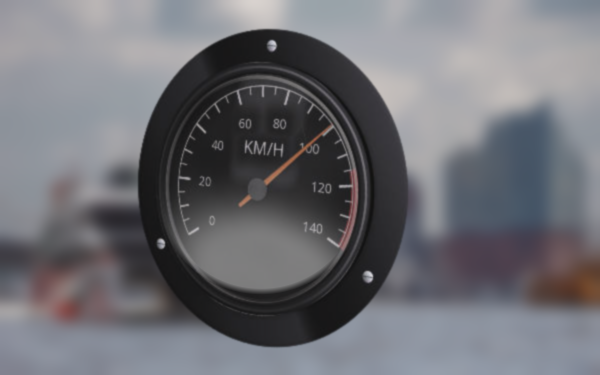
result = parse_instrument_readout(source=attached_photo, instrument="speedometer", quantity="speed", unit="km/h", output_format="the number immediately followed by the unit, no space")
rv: 100km/h
